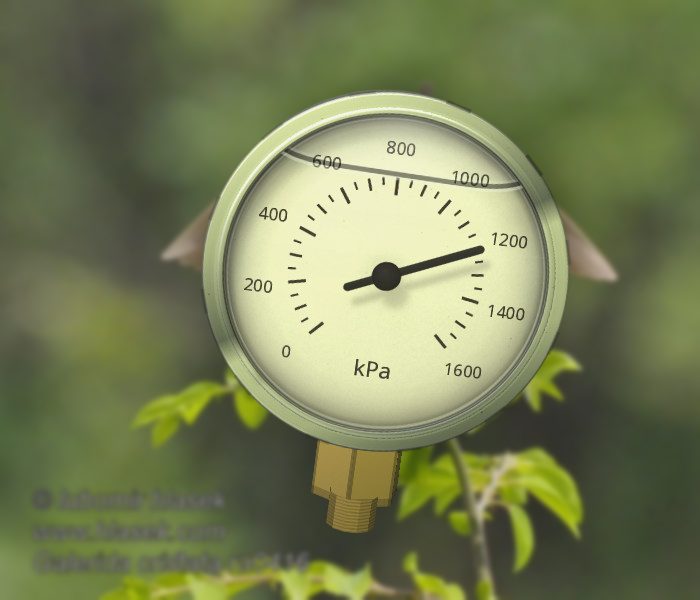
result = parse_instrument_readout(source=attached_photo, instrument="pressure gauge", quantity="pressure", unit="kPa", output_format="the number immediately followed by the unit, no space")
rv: 1200kPa
